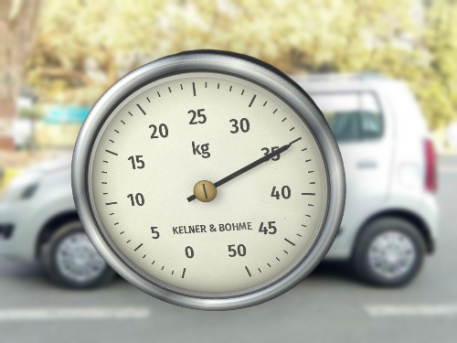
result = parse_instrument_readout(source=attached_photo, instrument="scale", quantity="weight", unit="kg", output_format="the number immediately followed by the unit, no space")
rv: 35kg
